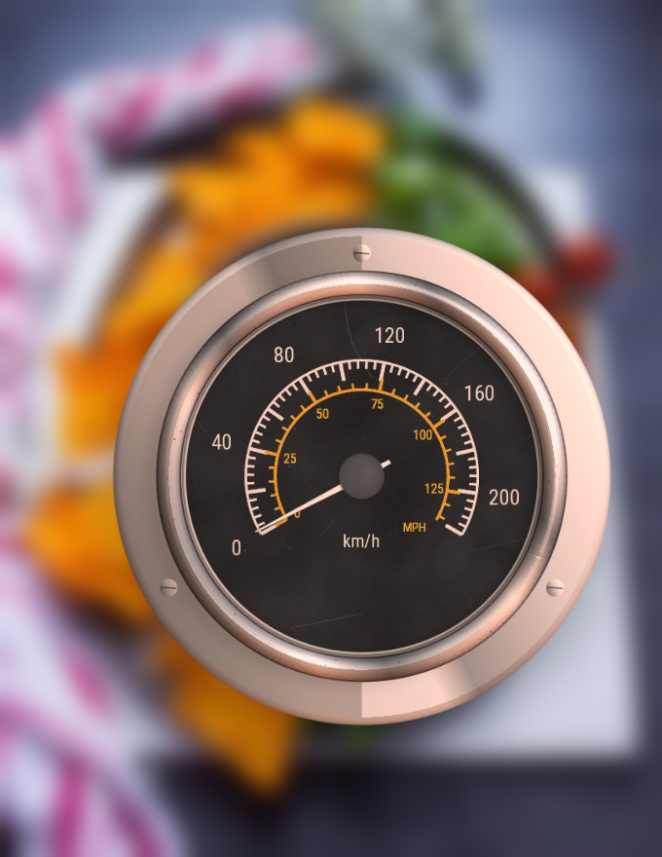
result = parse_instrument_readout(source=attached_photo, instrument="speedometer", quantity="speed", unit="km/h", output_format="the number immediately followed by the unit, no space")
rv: 2km/h
